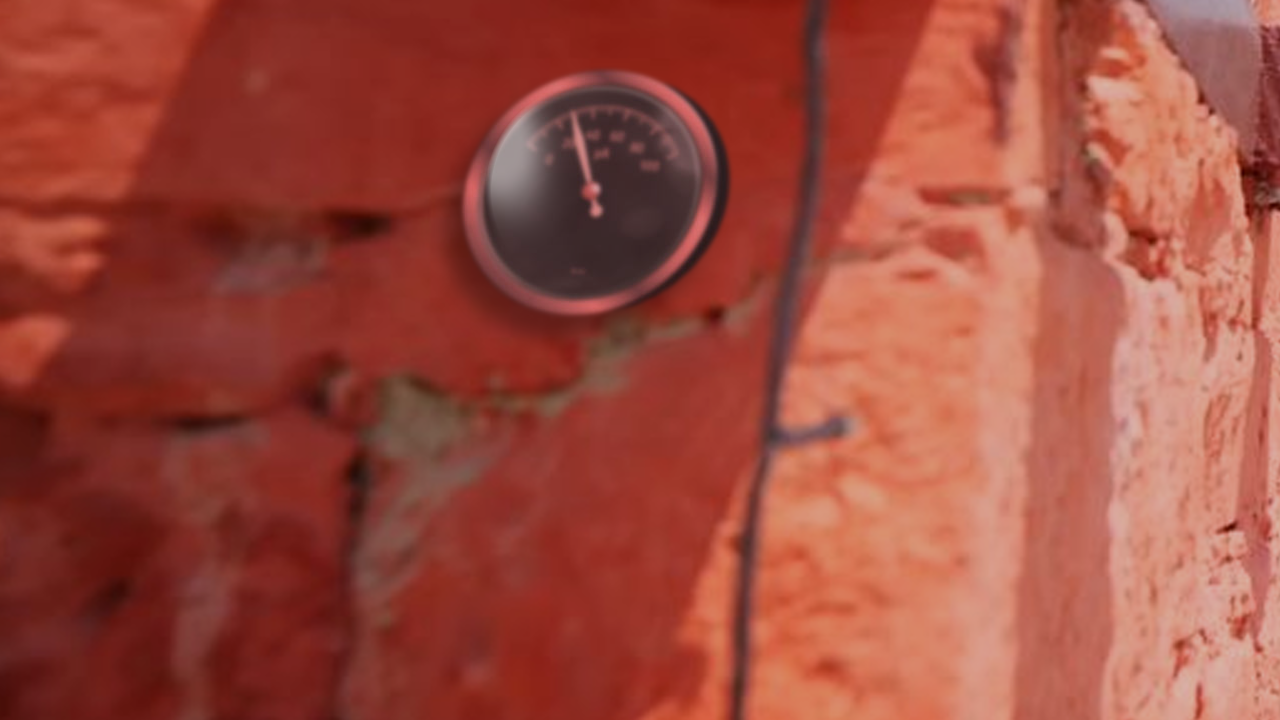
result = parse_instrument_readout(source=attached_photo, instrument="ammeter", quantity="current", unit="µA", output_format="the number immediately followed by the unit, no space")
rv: 30µA
